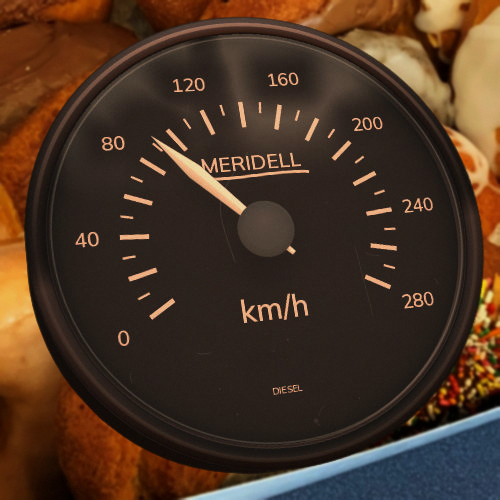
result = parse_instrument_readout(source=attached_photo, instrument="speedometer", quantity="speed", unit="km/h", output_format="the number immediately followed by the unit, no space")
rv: 90km/h
